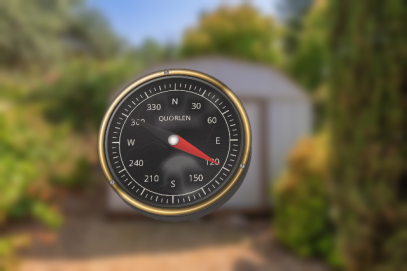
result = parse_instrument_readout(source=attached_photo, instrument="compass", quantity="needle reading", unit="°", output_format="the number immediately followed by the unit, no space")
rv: 120°
